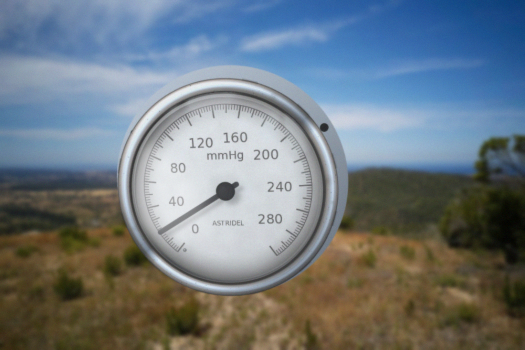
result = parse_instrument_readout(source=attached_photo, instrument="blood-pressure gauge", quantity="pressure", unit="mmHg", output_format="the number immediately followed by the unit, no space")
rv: 20mmHg
